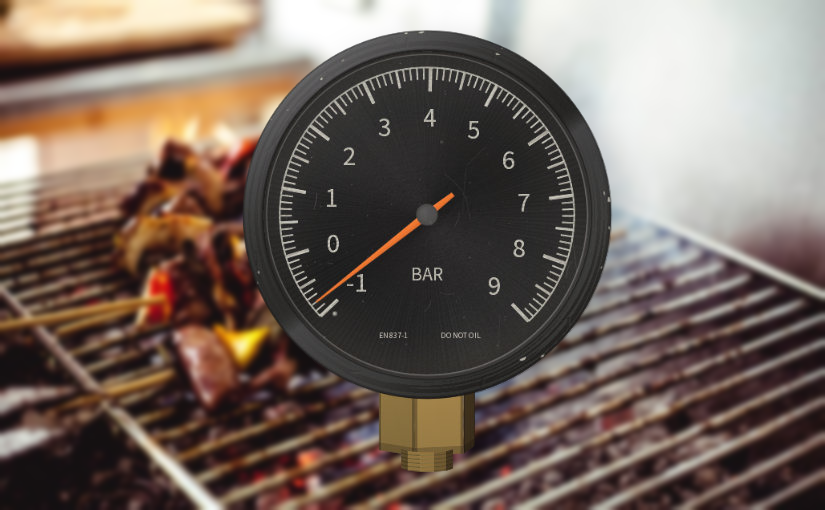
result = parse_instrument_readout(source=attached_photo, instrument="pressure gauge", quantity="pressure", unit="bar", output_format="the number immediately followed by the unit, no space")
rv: -0.8bar
